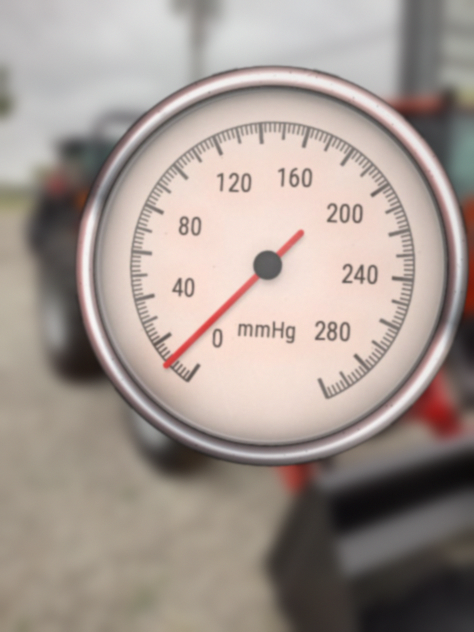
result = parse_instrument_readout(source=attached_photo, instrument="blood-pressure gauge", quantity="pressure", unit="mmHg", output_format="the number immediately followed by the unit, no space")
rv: 10mmHg
